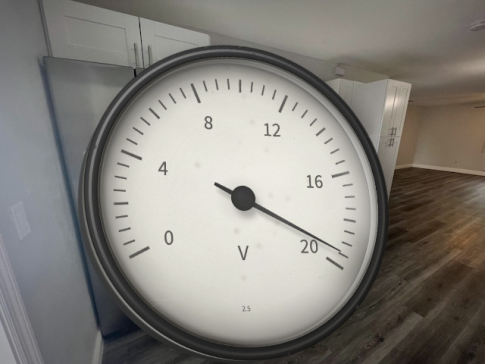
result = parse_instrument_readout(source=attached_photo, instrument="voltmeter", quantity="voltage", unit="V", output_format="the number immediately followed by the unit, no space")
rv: 19.5V
